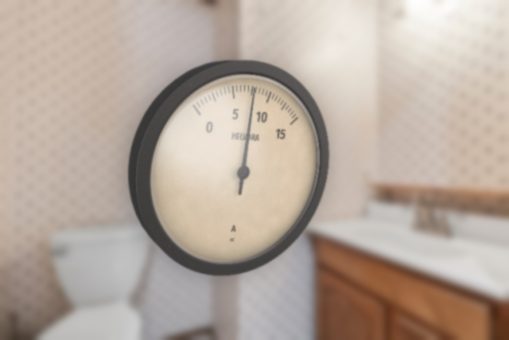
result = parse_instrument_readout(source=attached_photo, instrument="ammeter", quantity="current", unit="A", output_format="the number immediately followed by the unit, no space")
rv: 7.5A
